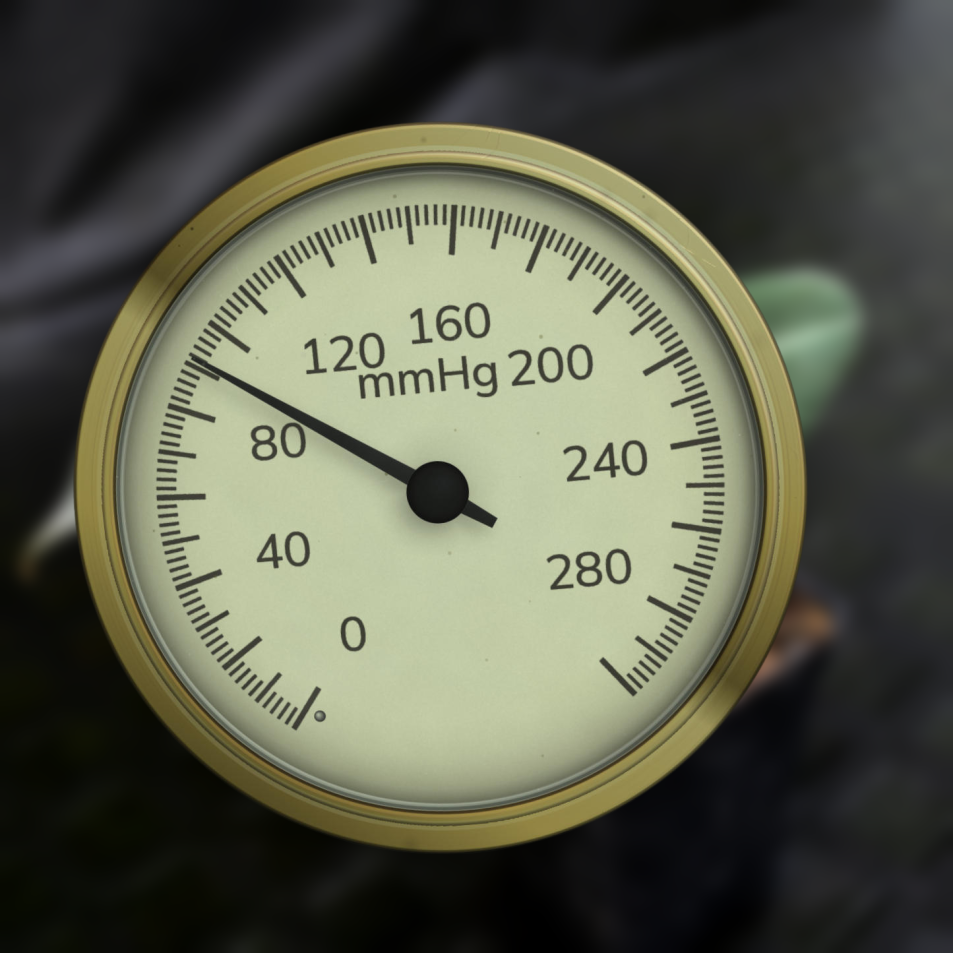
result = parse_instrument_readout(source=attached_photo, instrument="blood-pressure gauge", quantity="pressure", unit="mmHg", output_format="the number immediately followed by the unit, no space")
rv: 92mmHg
